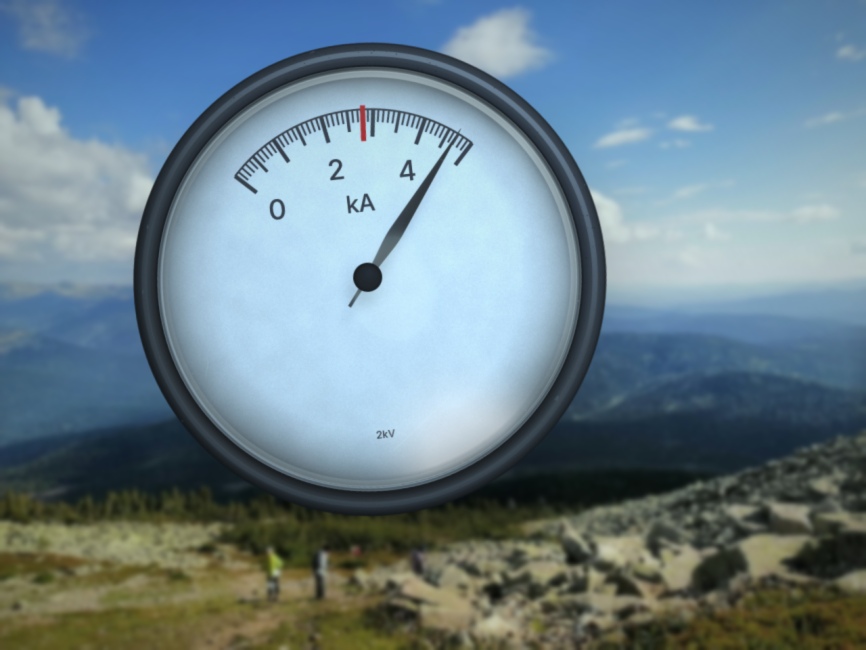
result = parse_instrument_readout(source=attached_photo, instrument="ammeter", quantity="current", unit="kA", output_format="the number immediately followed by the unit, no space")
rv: 4.7kA
